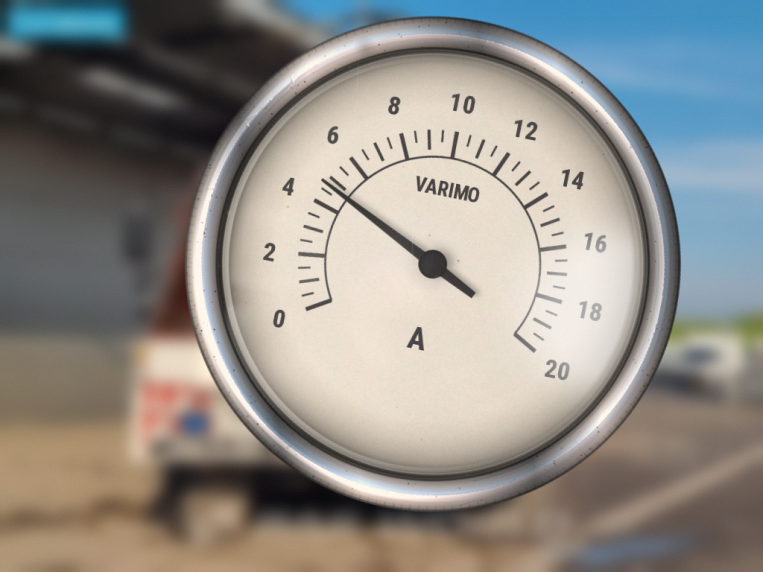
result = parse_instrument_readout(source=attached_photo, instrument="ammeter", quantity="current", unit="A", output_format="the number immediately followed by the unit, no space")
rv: 4.75A
